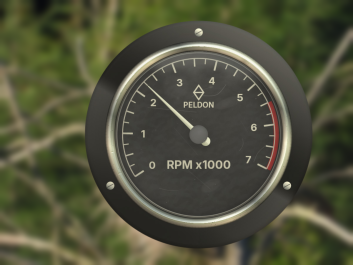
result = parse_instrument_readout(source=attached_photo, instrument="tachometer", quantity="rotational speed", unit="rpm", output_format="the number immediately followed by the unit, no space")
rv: 2250rpm
